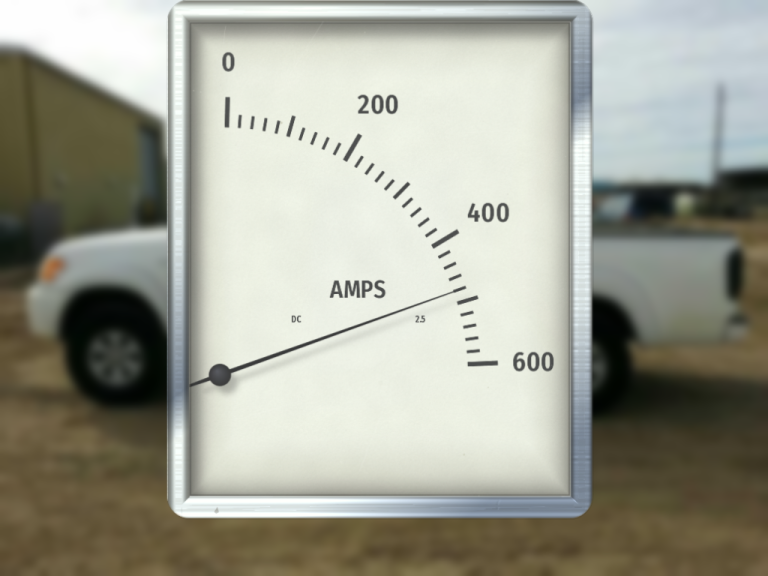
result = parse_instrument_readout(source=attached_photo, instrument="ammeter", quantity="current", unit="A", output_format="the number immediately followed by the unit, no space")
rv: 480A
